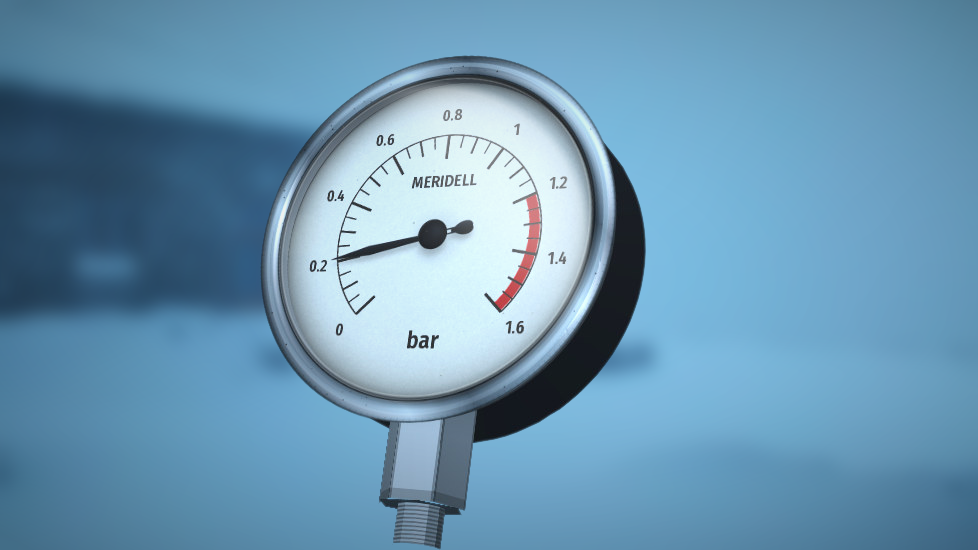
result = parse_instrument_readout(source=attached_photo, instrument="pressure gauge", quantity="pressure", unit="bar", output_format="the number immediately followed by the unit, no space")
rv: 0.2bar
